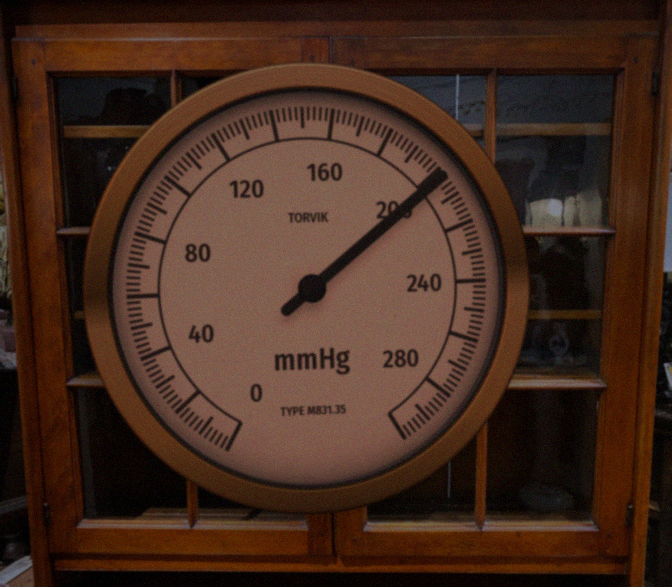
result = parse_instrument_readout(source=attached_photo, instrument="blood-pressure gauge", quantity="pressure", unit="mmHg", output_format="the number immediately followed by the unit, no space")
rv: 202mmHg
